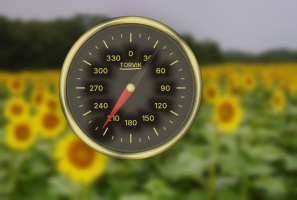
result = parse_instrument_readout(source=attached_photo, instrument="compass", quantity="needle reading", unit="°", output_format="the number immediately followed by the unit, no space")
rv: 215°
